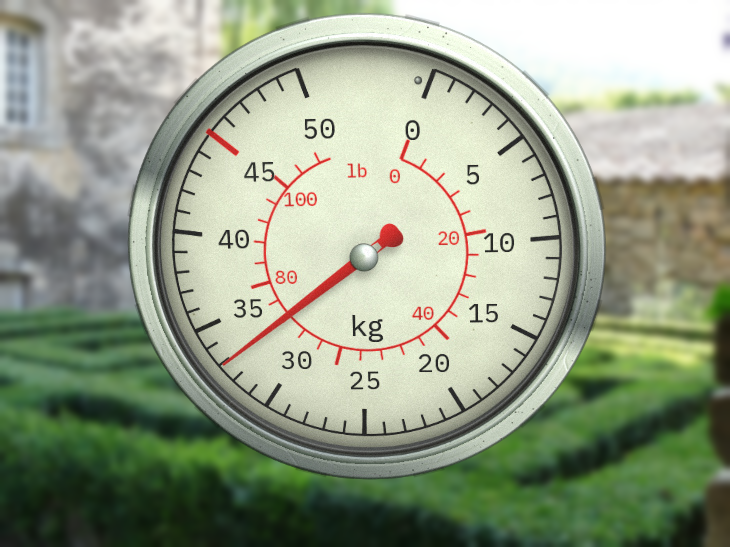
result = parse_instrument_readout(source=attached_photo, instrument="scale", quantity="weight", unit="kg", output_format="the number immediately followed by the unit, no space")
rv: 33kg
